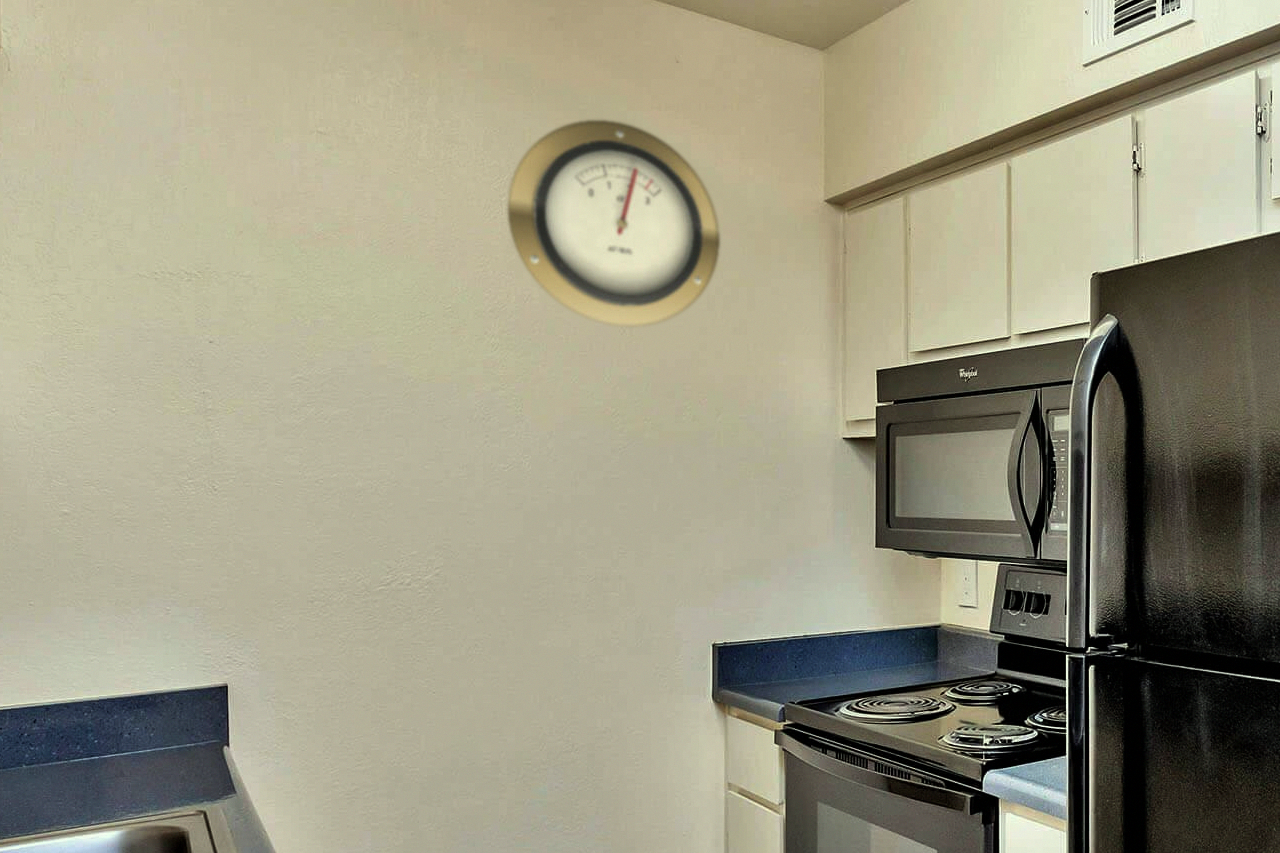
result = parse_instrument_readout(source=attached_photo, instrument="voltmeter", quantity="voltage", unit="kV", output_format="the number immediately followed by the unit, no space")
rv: 2kV
